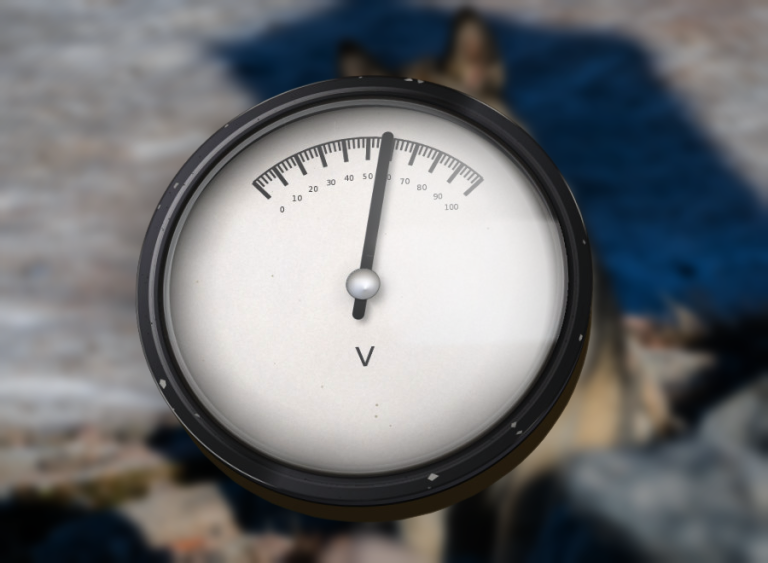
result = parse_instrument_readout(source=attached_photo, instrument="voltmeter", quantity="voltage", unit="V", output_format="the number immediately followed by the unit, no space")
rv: 58V
